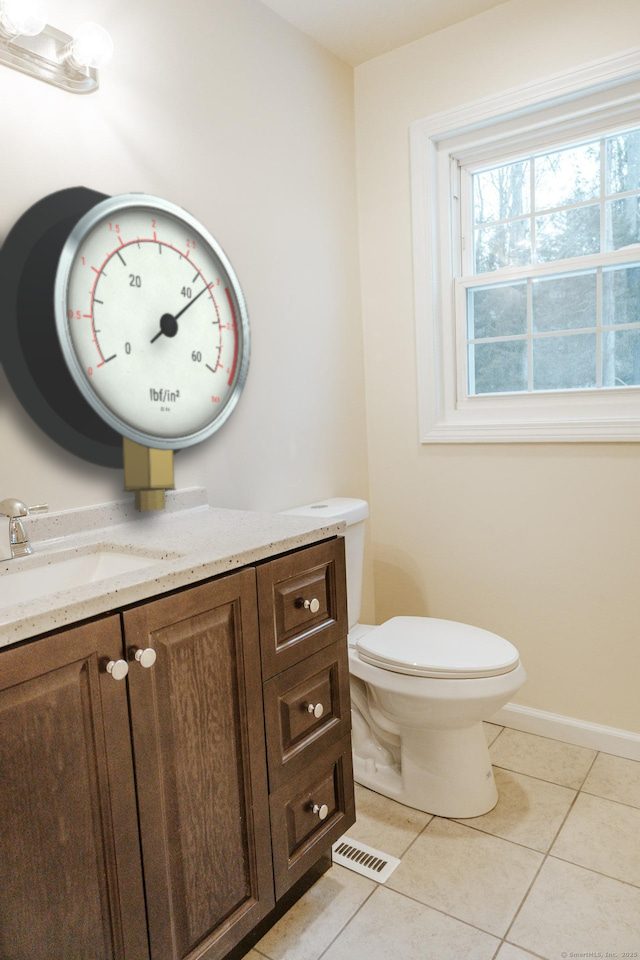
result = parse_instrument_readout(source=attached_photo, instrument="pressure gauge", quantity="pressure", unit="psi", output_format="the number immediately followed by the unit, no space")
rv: 42.5psi
